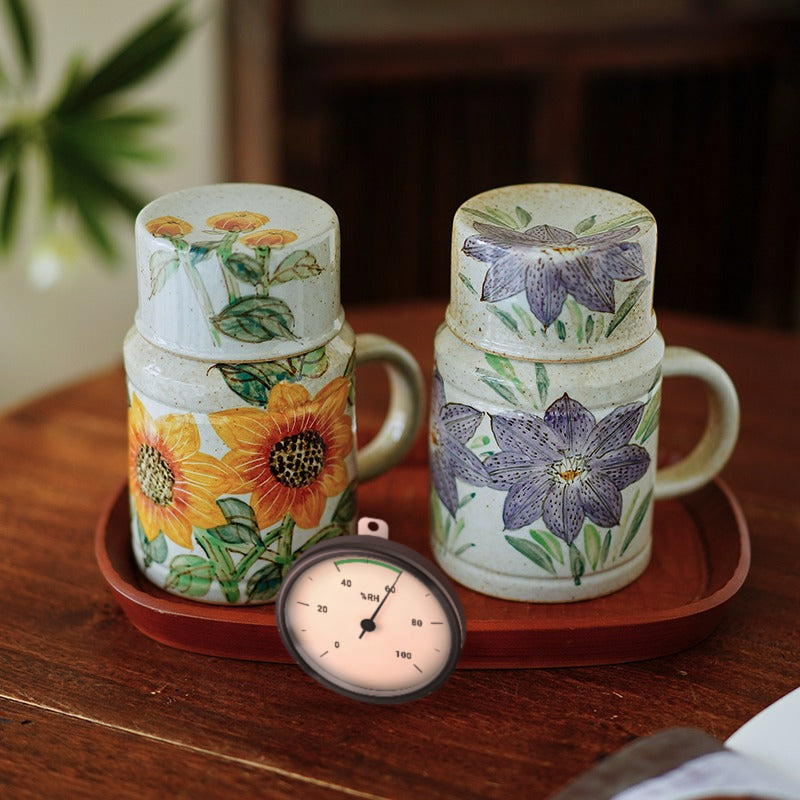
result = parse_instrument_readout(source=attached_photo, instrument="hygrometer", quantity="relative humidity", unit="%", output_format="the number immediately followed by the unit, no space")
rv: 60%
